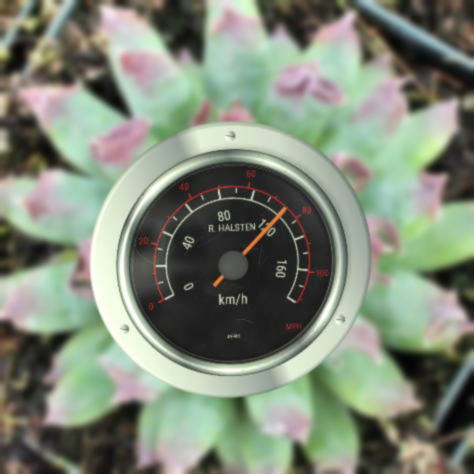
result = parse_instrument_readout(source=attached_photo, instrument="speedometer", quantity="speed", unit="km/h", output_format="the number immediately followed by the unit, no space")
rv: 120km/h
